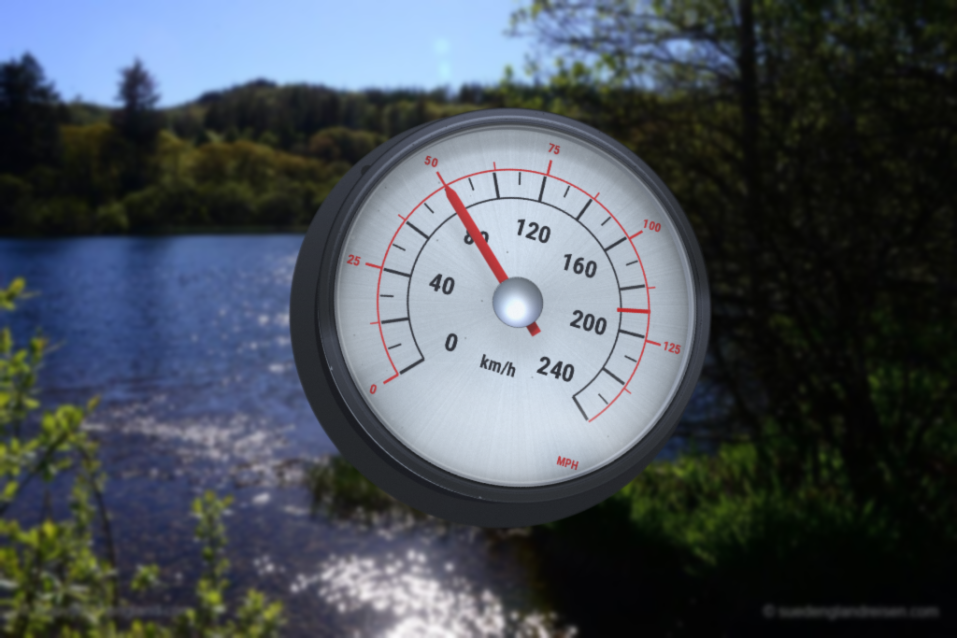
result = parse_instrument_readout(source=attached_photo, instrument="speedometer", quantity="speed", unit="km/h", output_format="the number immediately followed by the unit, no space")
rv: 80km/h
